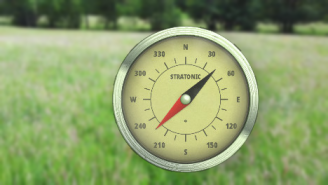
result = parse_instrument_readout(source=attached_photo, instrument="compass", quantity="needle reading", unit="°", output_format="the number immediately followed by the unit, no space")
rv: 225°
